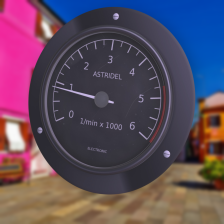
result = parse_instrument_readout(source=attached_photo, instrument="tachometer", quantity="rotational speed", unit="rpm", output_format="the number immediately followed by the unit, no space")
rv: 875rpm
